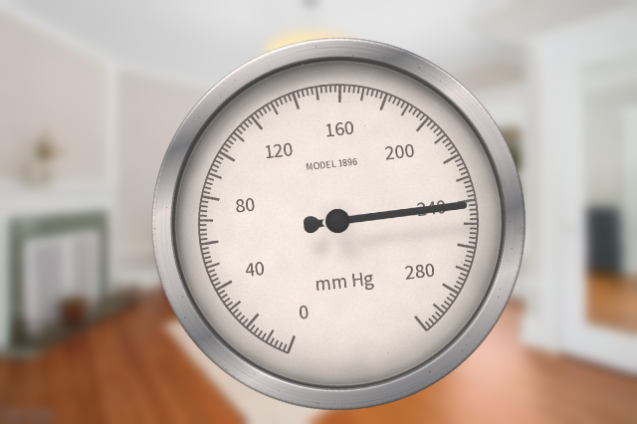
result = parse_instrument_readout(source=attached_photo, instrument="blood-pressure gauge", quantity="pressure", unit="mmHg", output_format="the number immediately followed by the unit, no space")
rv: 242mmHg
